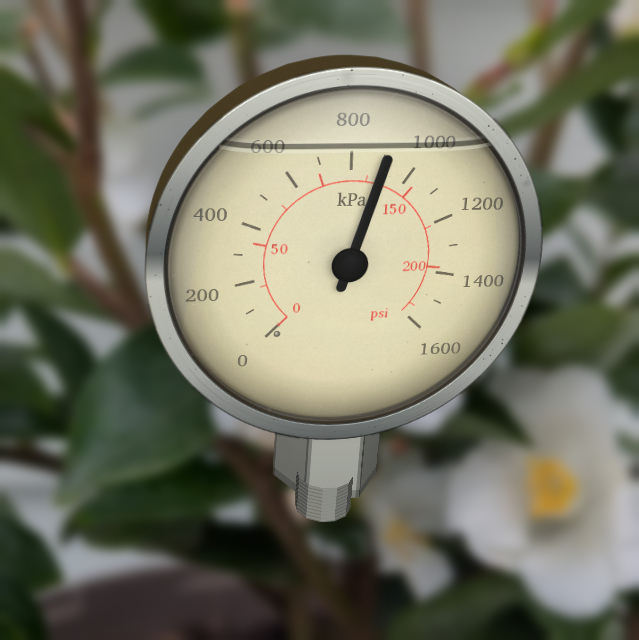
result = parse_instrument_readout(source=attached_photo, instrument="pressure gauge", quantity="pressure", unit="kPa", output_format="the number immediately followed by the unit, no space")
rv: 900kPa
